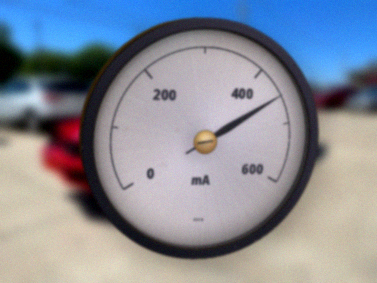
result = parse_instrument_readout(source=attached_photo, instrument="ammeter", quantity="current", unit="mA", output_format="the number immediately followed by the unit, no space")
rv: 450mA
